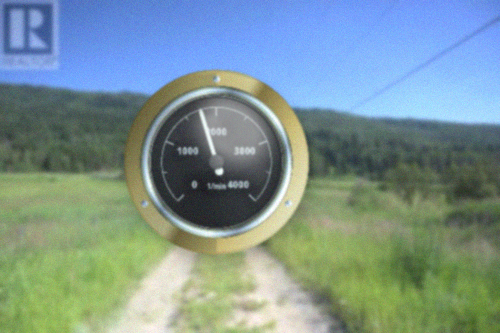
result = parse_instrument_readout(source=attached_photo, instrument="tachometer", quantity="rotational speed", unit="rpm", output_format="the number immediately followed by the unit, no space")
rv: 1750rpm
